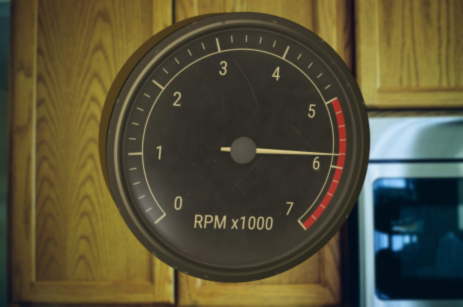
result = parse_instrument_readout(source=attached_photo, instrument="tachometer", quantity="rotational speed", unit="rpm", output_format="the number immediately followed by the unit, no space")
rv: 5800rpm
